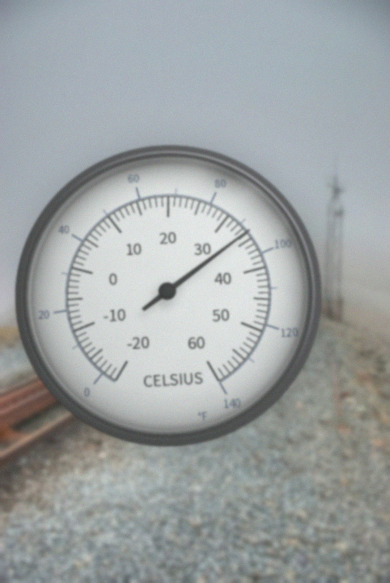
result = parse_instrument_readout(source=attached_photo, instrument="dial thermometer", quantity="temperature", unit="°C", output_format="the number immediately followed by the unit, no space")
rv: 34°C
